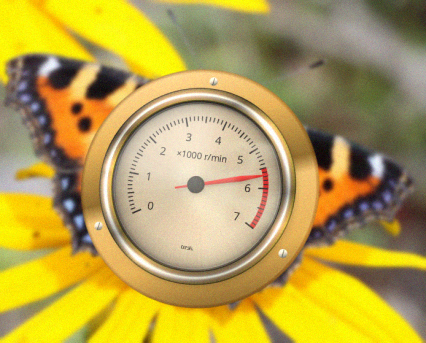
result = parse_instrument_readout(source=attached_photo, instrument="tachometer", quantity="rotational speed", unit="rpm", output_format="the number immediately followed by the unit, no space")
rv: 5700rpm
